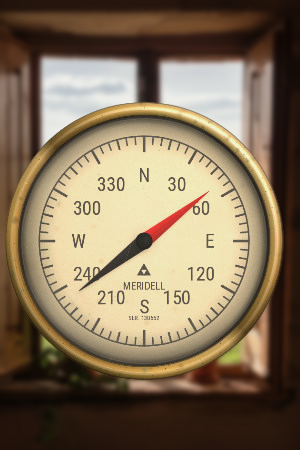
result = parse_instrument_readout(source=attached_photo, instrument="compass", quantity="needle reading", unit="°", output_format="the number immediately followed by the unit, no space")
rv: 52.5°
